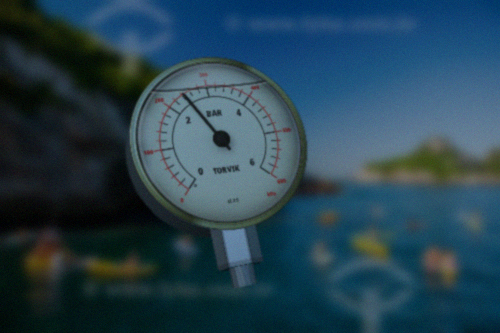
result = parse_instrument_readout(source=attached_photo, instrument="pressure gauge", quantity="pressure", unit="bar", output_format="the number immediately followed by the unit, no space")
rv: 2.4bar
